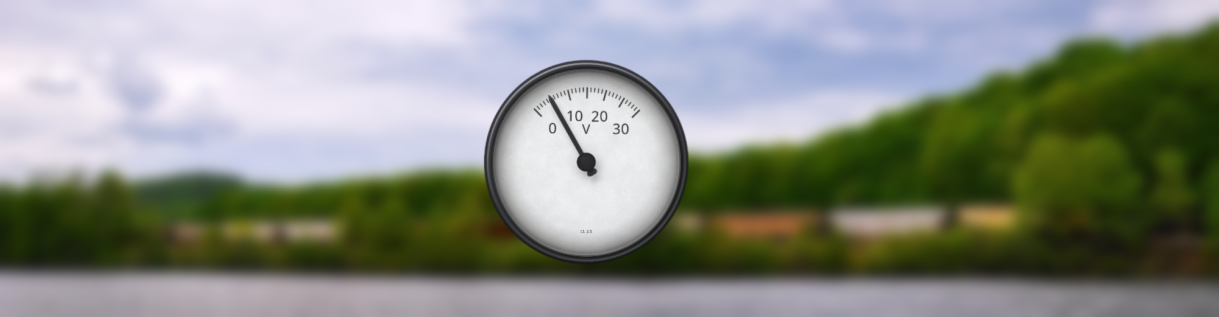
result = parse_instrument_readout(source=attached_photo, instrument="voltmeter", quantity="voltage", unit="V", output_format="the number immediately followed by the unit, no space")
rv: 5V
